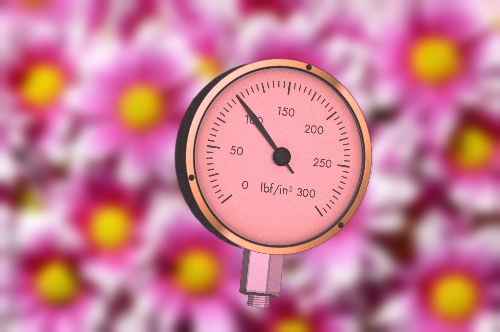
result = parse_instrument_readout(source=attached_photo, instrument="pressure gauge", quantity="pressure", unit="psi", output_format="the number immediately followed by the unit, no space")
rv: 100psi
